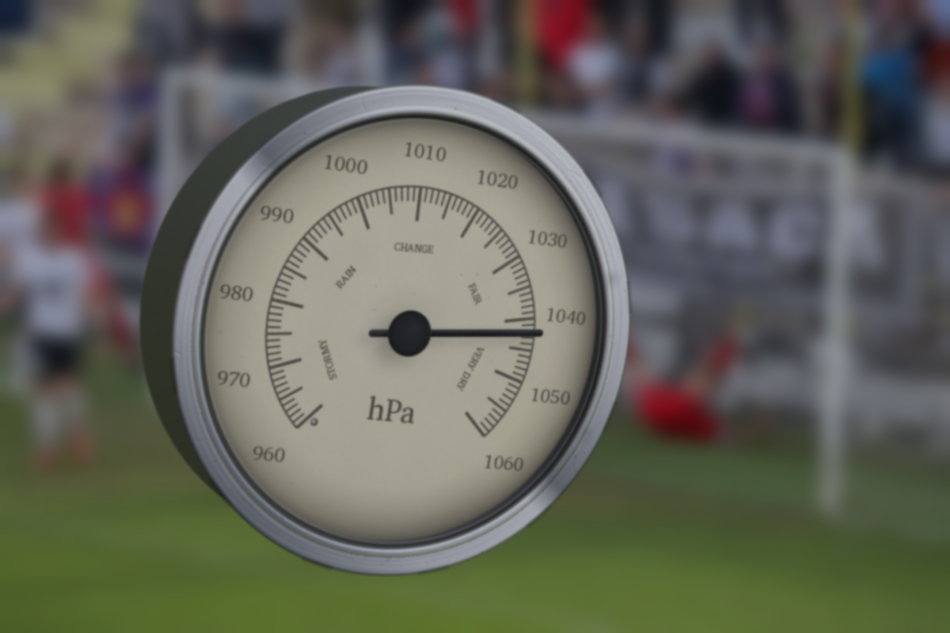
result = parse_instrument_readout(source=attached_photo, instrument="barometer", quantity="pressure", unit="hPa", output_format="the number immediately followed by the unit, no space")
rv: 1042hPa
